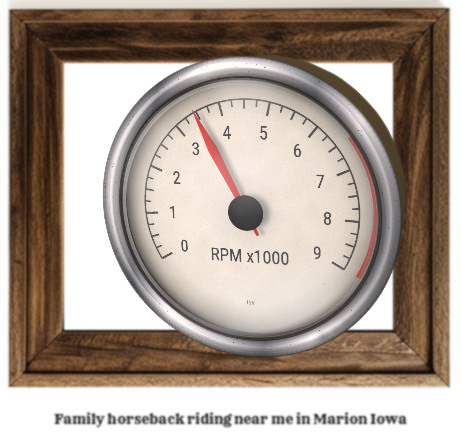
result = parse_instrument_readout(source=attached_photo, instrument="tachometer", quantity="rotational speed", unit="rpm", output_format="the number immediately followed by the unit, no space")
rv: 3500rpm
